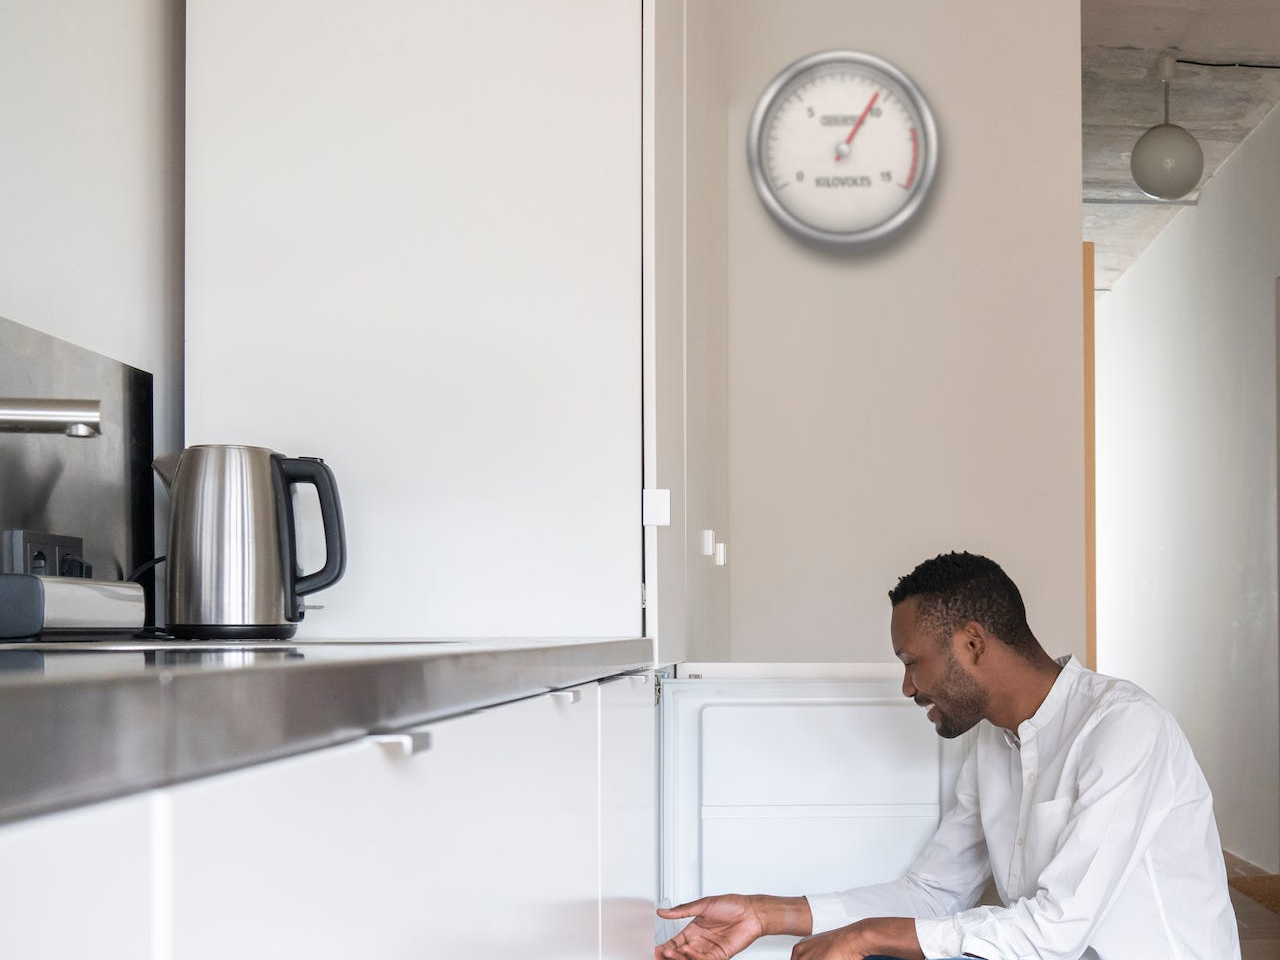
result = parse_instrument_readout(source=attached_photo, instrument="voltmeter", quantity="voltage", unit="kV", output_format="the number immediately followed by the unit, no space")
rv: 9.5kV
